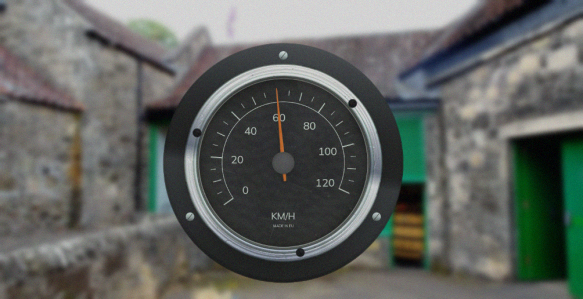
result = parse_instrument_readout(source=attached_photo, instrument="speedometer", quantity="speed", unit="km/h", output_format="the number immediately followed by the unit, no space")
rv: 60km/h
